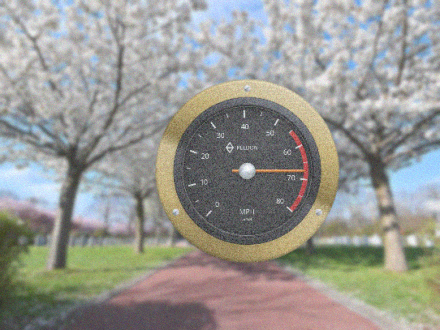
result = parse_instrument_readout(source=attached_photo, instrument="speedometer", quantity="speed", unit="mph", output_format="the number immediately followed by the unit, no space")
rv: 67.5mph
